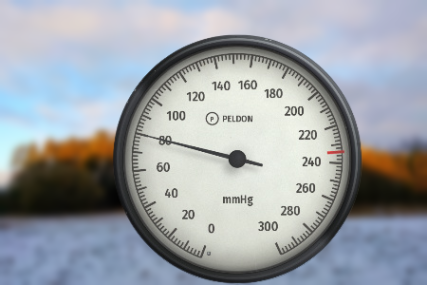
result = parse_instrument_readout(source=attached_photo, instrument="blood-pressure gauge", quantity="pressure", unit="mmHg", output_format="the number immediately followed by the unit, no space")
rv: 80mmHg
